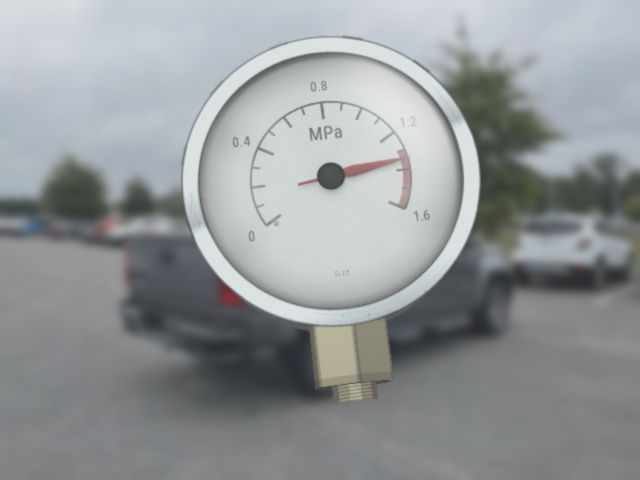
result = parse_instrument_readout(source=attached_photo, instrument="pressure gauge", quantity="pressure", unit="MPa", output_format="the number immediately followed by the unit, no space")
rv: 1.35MPa
